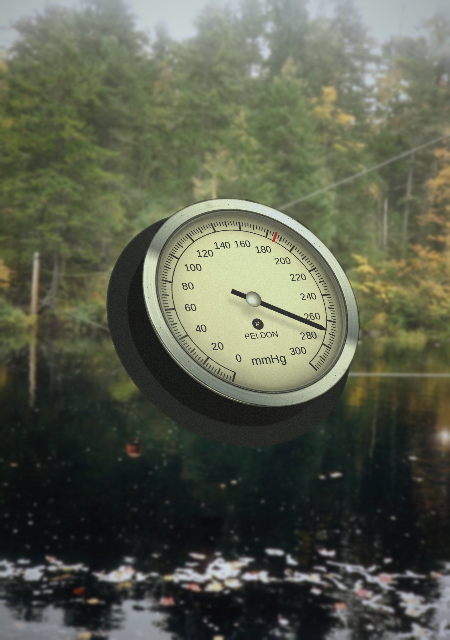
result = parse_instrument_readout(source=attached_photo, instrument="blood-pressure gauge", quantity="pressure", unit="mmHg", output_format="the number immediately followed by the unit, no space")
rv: 270mmHg
